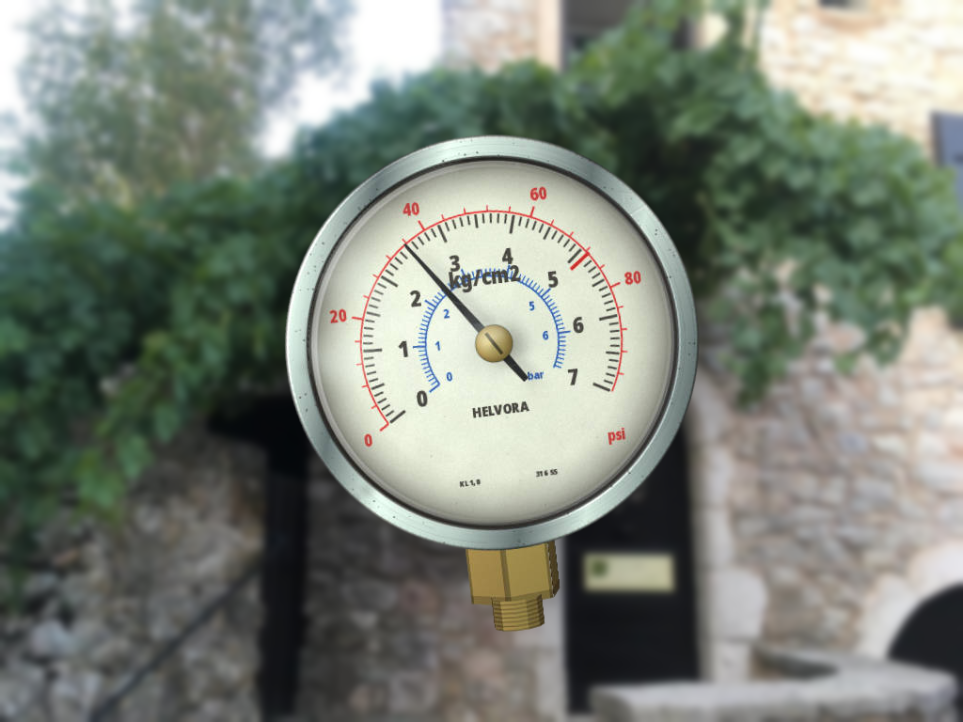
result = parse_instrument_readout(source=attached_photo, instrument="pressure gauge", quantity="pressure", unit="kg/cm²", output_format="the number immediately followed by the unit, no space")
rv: 2.5kg/cm²
